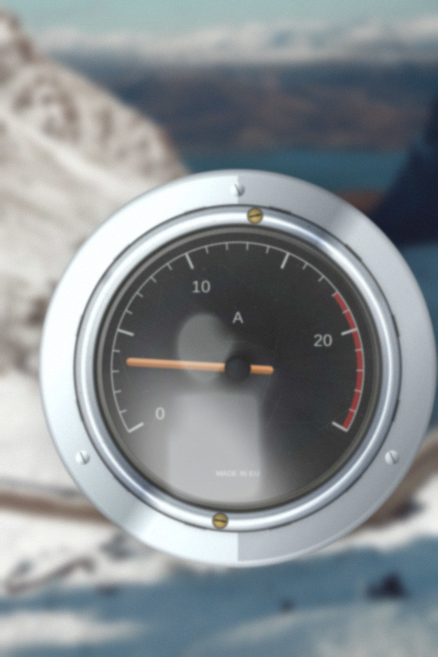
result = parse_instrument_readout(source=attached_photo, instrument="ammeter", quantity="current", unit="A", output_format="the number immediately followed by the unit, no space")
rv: 3.5A
